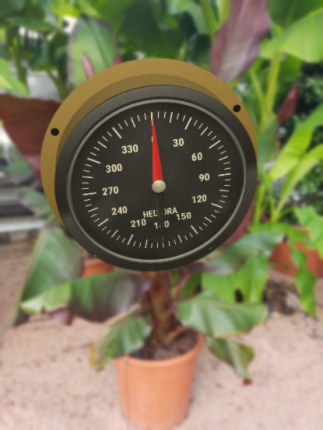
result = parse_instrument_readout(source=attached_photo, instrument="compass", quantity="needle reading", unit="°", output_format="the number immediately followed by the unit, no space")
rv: 0°
